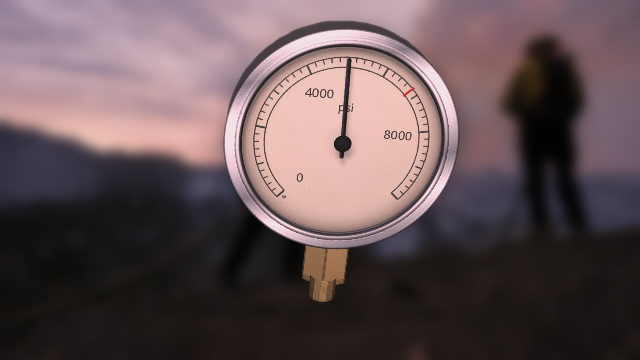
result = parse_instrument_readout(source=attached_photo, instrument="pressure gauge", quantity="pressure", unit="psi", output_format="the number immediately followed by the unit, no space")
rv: 5000psi
